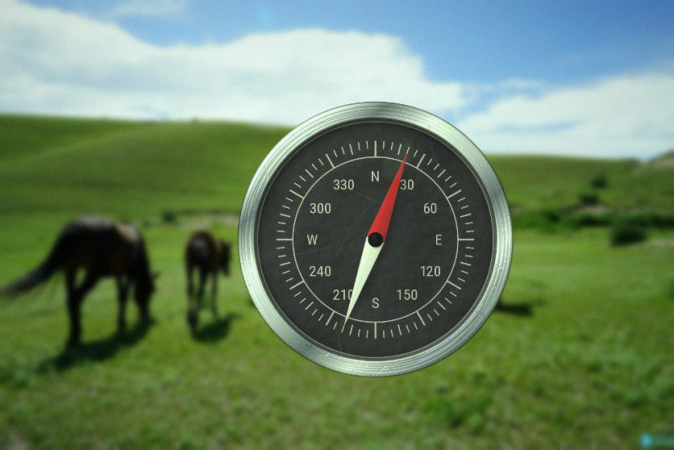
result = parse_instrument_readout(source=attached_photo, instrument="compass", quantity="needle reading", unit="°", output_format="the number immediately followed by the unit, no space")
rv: 20°
